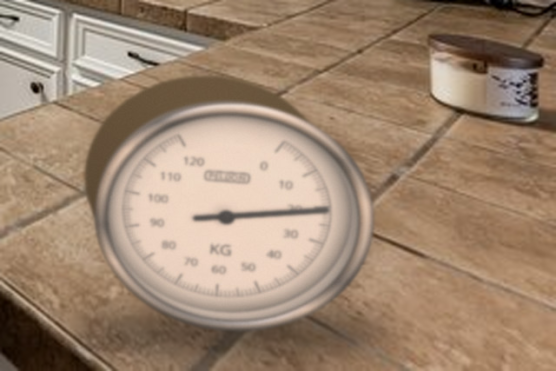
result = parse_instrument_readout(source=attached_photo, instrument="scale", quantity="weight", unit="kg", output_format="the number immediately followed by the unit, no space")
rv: 20kg
